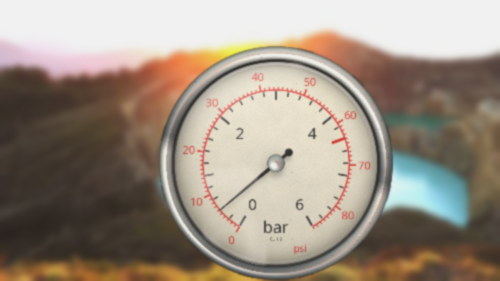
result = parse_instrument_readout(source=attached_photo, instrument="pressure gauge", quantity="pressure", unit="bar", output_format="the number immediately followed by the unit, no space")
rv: 0.4bar
